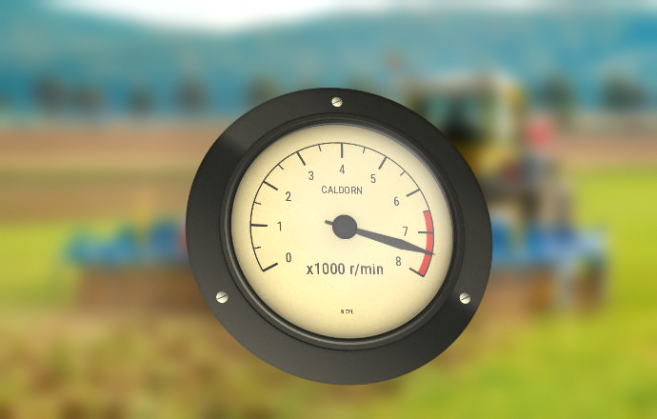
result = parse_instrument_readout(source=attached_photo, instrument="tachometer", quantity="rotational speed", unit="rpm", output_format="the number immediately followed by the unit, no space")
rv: 7500rpm
